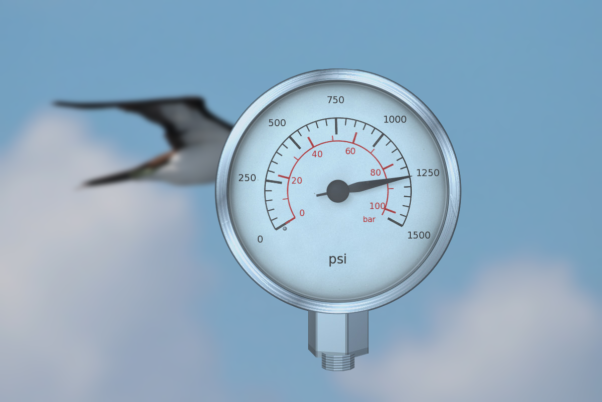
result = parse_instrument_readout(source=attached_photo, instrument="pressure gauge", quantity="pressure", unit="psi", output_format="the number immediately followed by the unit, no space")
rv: 1250psi
